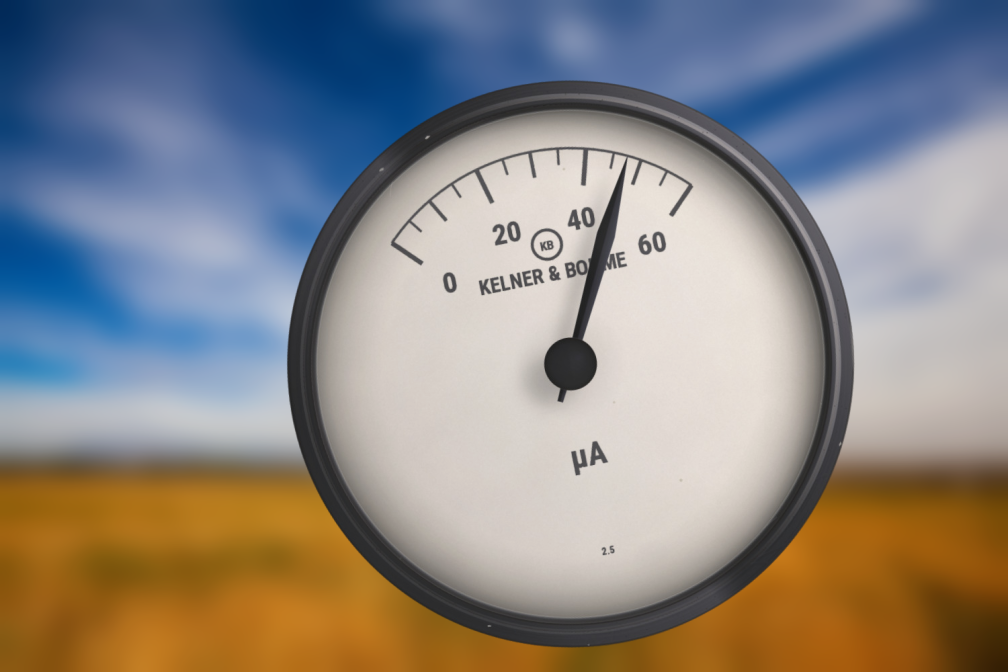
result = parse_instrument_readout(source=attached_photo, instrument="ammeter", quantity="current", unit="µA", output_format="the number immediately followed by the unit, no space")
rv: 47.5µA
